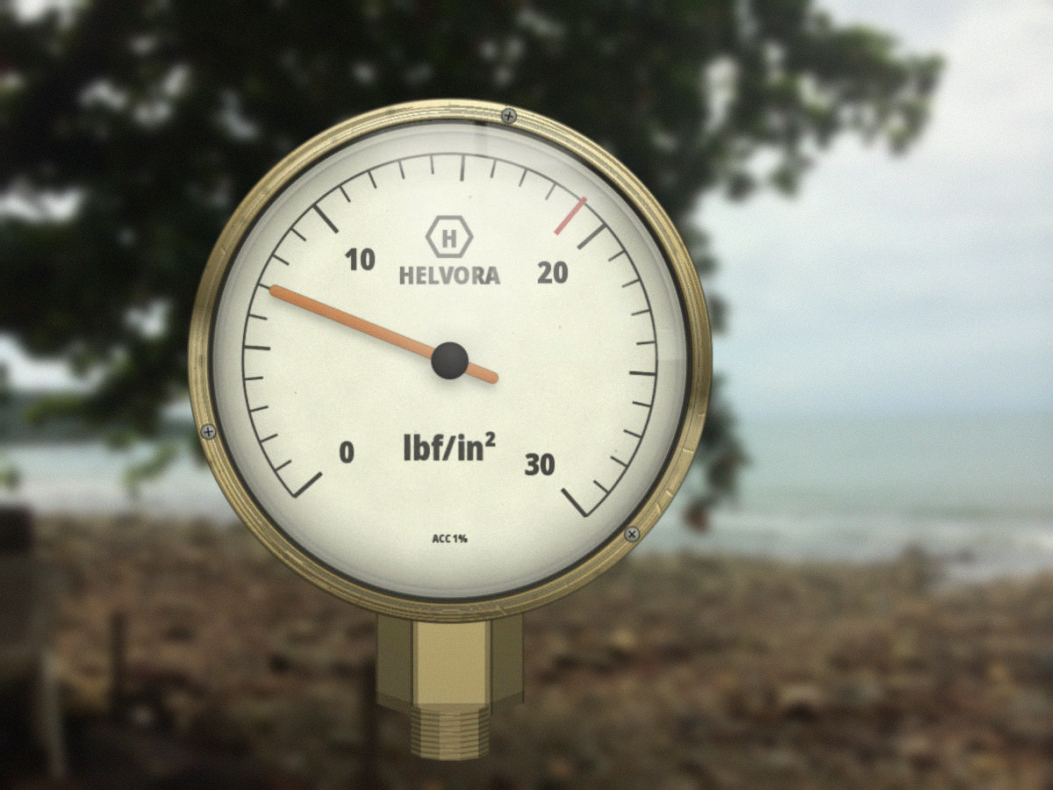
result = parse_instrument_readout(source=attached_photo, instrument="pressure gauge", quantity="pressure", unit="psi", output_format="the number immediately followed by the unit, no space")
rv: 7psi
